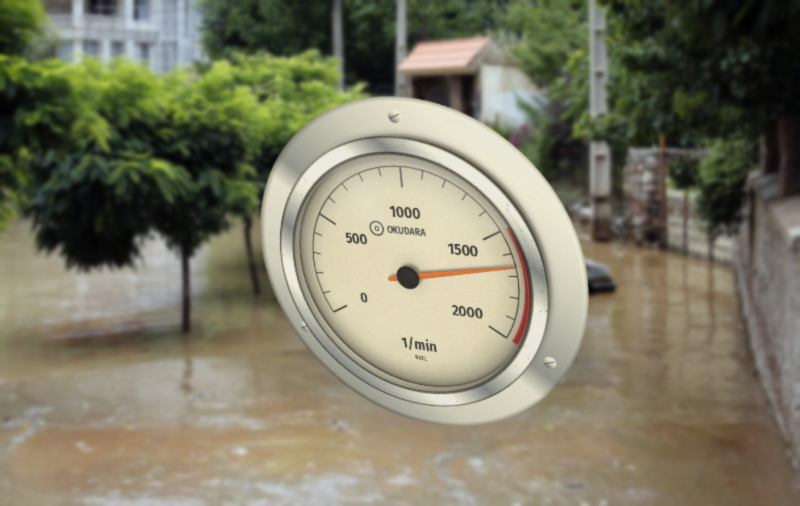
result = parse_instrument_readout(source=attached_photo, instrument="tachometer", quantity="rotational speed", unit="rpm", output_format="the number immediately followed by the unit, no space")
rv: 1650rpm
